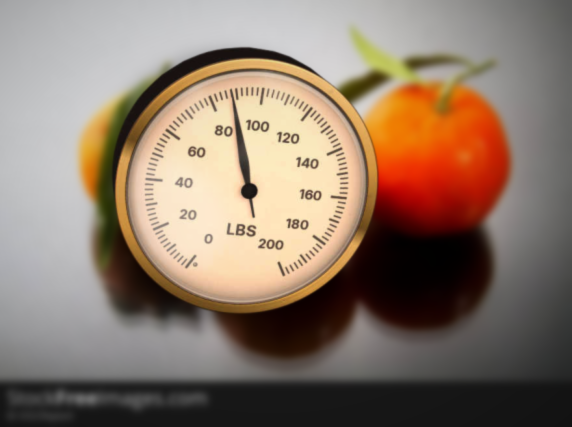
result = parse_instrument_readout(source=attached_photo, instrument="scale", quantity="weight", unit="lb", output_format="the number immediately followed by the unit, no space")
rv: 88lb
